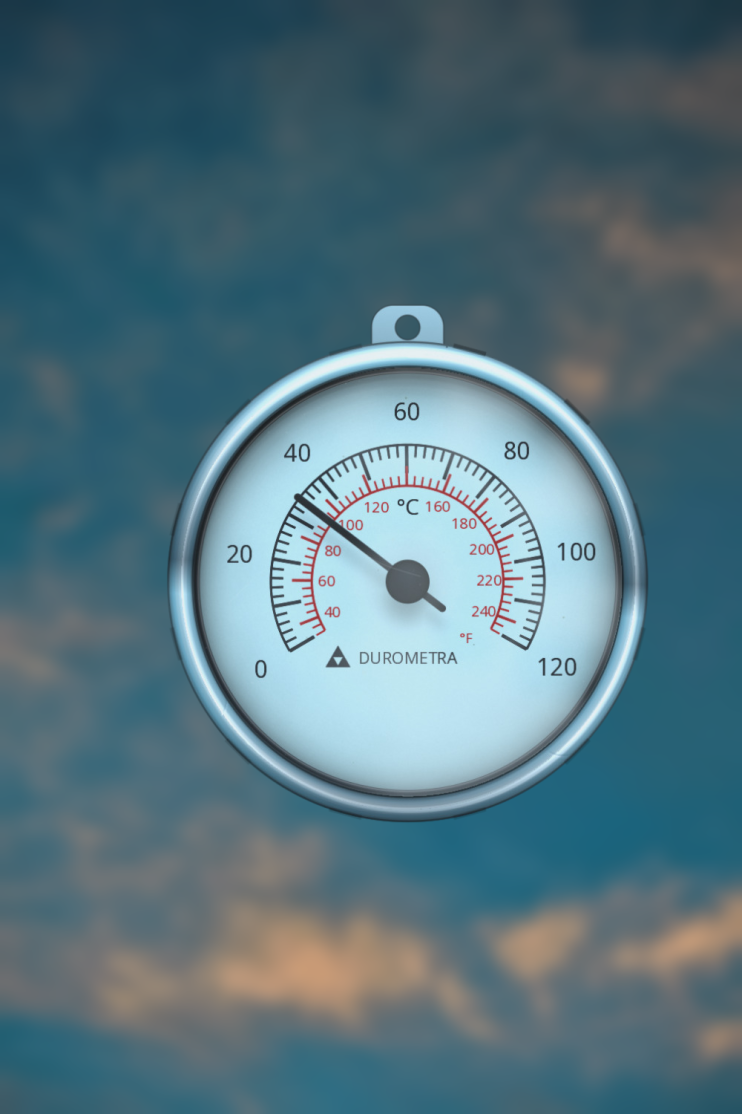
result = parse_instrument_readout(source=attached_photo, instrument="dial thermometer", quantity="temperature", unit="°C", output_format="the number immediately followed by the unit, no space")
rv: 34°C
